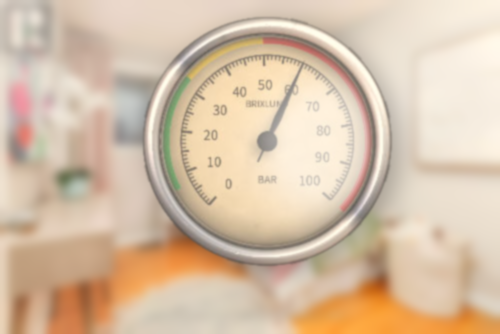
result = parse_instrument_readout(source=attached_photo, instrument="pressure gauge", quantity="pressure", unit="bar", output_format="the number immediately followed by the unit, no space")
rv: 60bar
